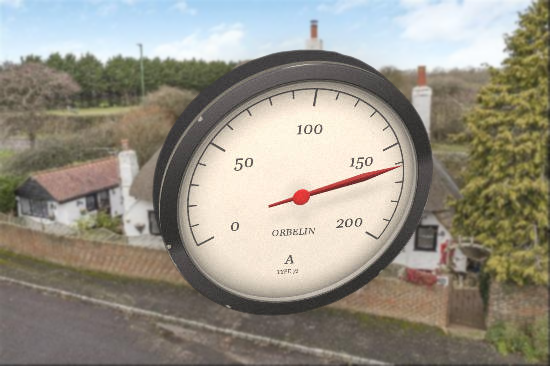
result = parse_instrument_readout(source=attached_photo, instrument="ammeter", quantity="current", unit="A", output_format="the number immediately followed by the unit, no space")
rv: 160A
